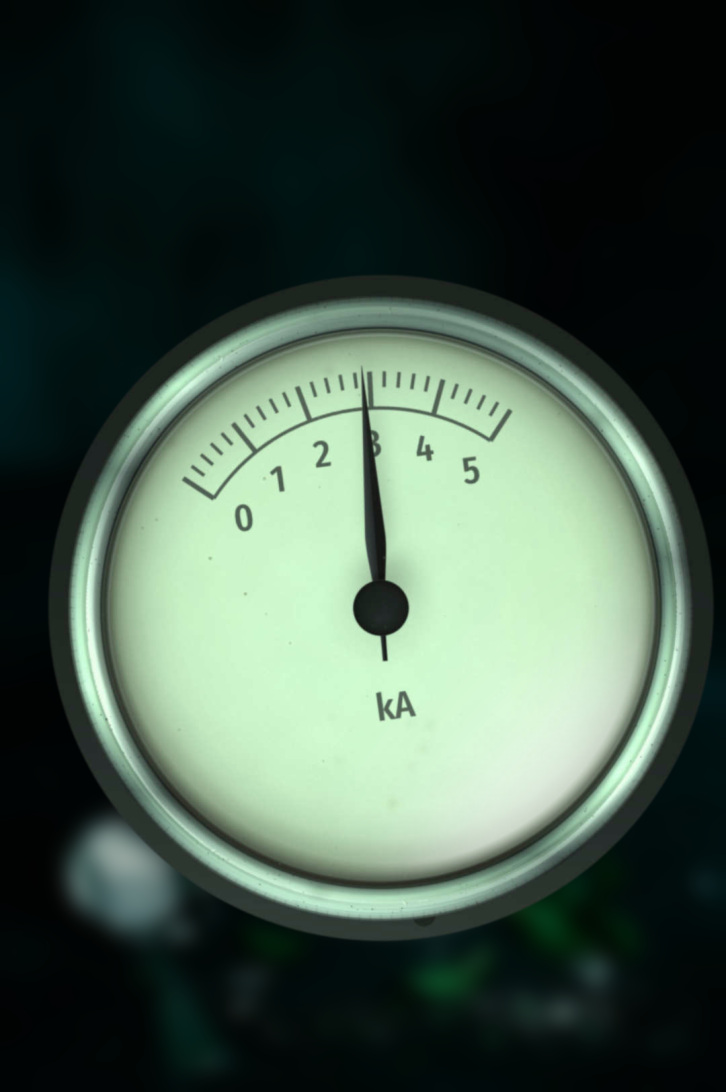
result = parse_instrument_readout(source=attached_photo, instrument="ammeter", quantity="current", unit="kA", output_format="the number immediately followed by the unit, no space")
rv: 2.9kA
